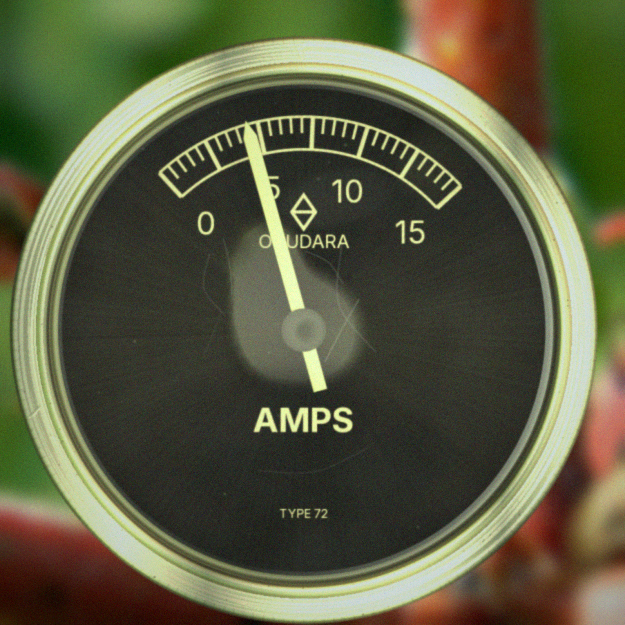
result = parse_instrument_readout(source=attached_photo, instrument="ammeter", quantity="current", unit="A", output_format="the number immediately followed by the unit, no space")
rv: 4.5A
